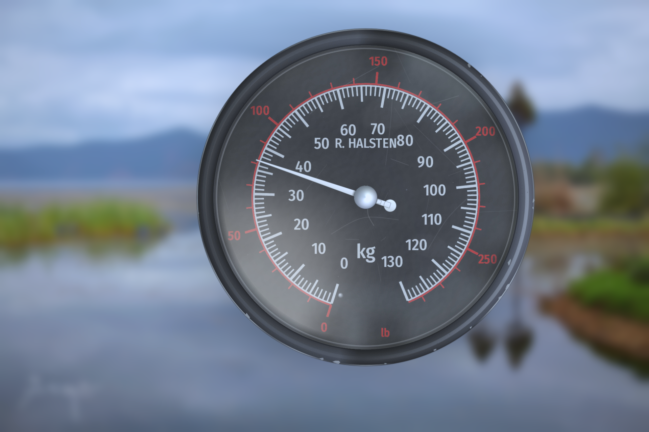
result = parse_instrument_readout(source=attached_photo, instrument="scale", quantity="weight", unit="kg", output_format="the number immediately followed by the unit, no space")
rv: 37kg
